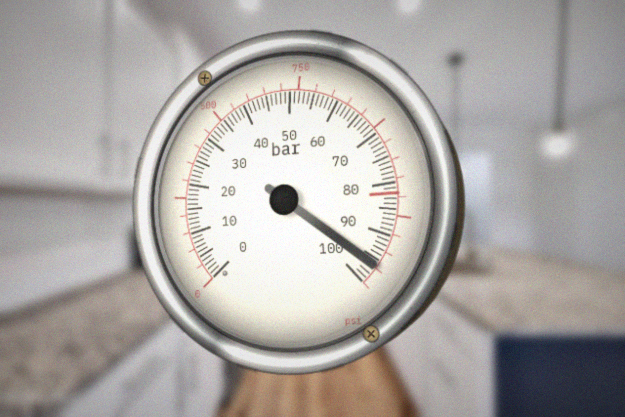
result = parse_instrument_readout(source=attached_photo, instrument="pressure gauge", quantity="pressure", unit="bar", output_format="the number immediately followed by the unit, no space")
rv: 96bar
